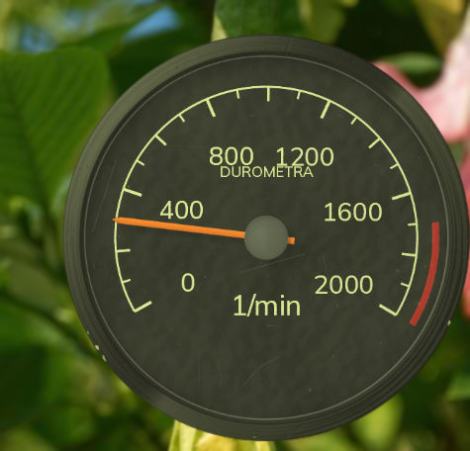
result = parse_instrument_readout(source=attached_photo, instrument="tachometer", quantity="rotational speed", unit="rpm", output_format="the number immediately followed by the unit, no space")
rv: 300rpm
